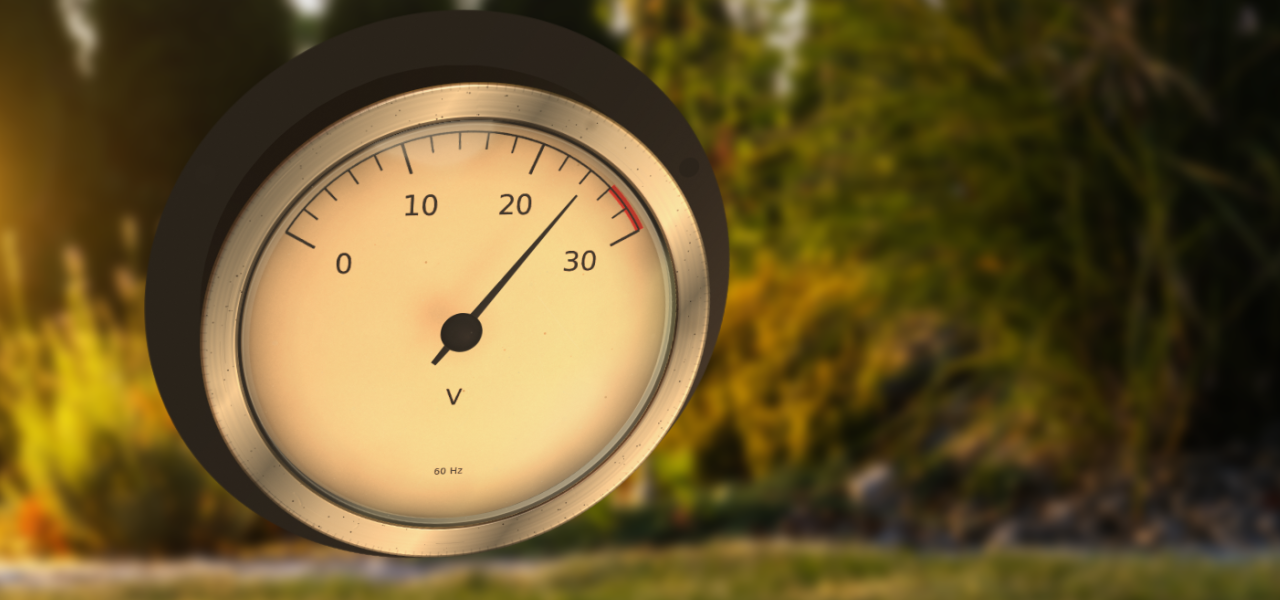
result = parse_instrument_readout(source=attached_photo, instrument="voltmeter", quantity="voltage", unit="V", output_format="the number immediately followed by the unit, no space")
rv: 24V
